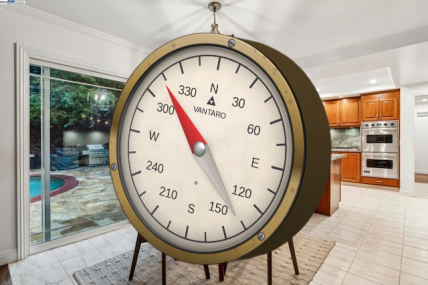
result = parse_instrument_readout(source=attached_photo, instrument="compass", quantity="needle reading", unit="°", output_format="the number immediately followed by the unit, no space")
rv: 315°
